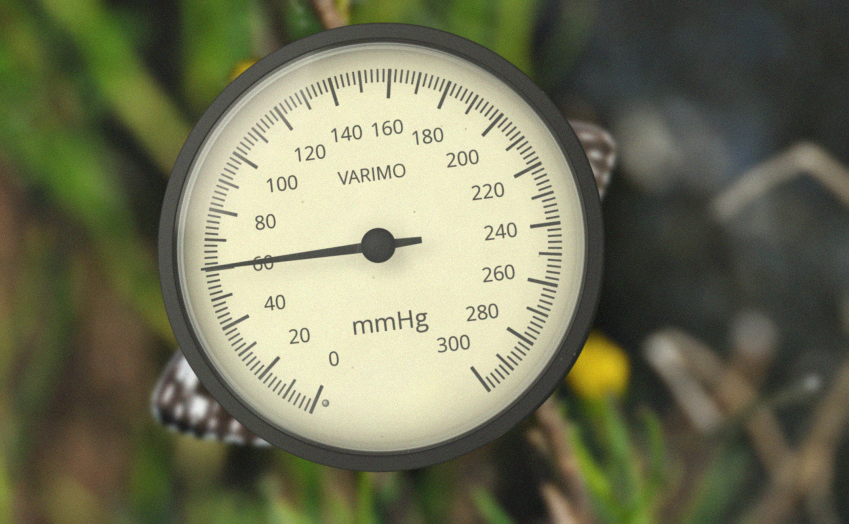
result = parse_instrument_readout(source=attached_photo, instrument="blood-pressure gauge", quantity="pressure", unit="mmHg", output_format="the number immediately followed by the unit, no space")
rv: 60mmHg
